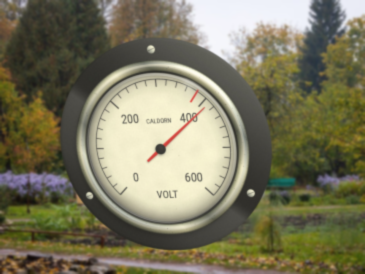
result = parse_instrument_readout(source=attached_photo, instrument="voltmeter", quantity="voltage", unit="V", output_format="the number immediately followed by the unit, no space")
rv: 410V
